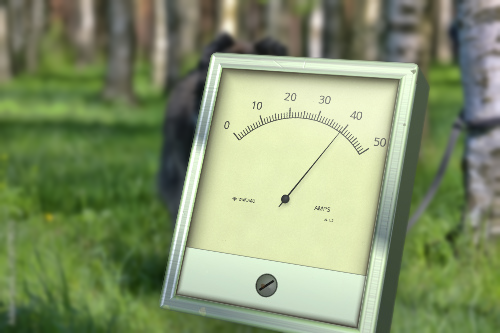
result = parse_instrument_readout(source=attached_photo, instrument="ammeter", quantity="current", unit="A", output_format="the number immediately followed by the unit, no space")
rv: 40A
